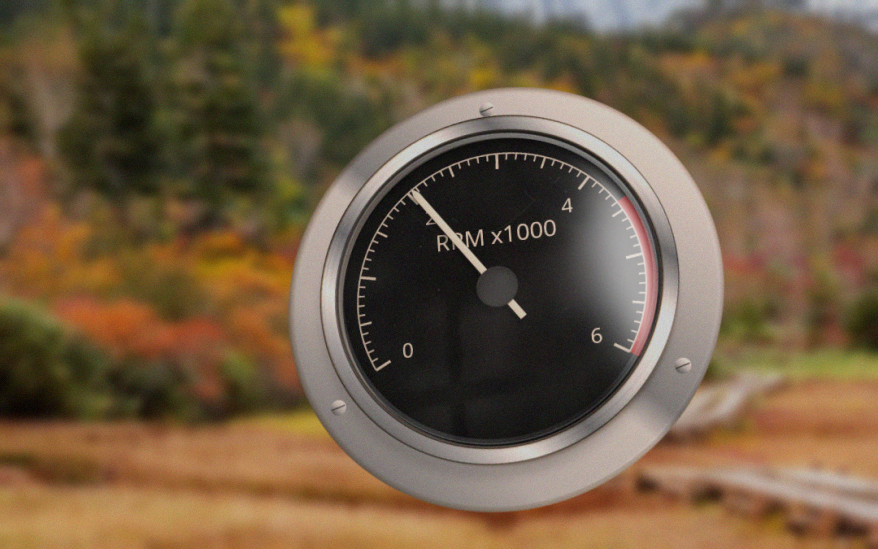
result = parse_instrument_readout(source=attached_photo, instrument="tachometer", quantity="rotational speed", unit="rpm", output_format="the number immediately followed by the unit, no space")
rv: 2050rpm
